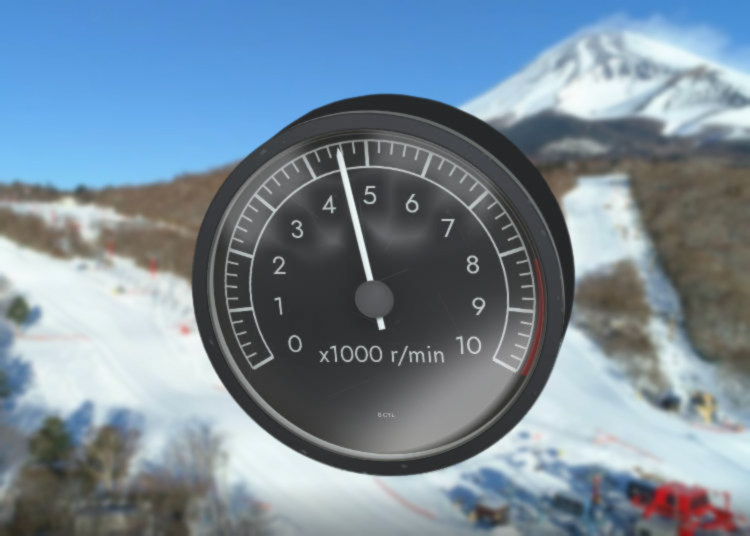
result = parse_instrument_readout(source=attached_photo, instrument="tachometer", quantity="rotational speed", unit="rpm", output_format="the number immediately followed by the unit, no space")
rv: 4600rpm
